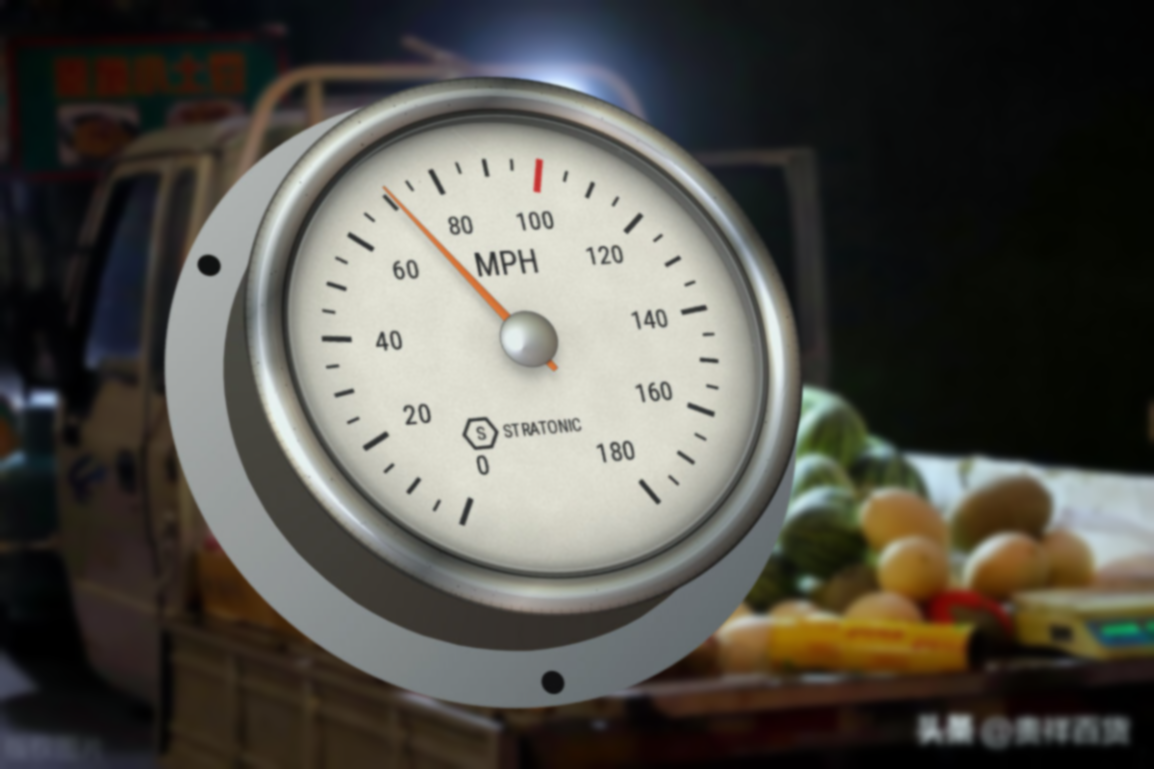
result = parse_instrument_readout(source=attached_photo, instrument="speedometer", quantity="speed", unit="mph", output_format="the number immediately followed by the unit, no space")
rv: 70mph
